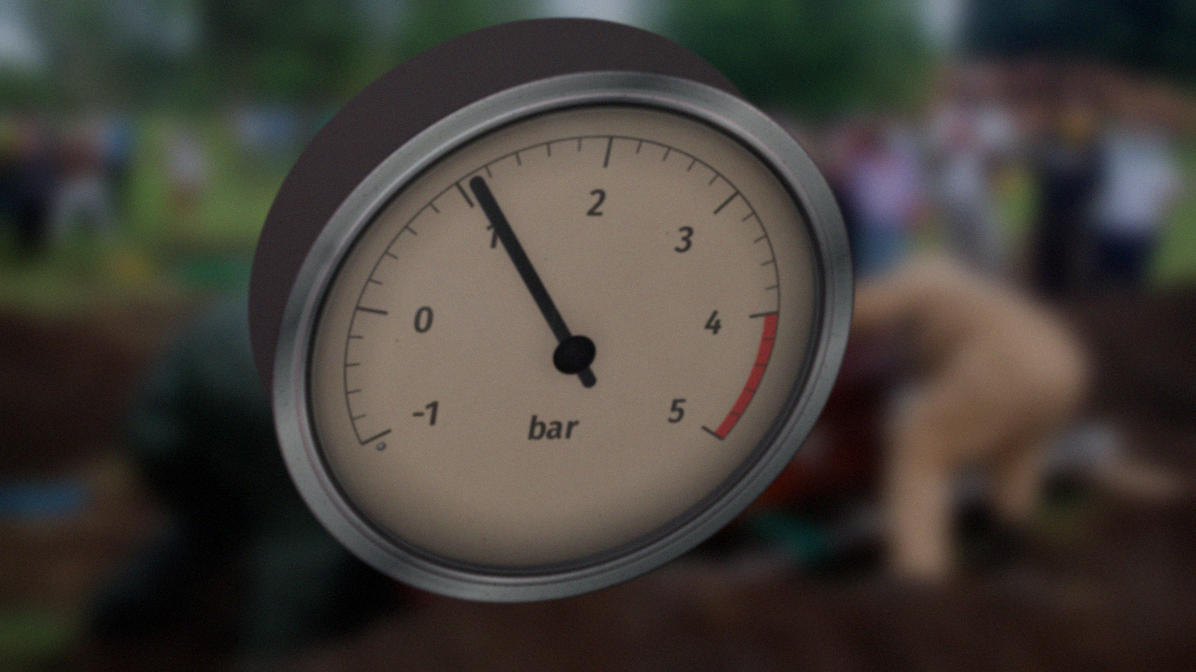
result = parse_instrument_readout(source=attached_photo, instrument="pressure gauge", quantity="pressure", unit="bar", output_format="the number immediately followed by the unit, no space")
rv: 1.1bar
